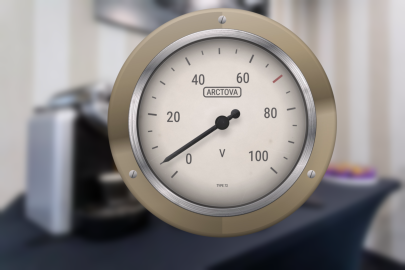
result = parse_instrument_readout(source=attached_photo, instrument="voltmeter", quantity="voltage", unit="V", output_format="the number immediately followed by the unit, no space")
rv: 5V
